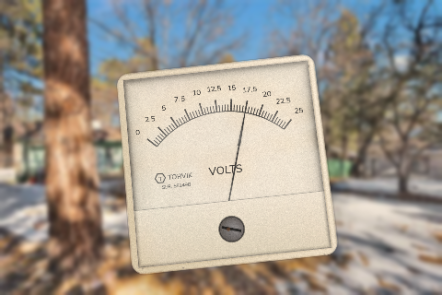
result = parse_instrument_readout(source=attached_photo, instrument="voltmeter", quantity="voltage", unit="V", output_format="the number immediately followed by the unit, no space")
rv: 17.5V
